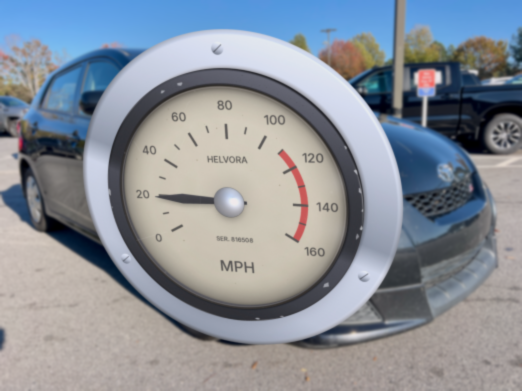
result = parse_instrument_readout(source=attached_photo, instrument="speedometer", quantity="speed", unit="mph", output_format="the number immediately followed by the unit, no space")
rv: 20mph
